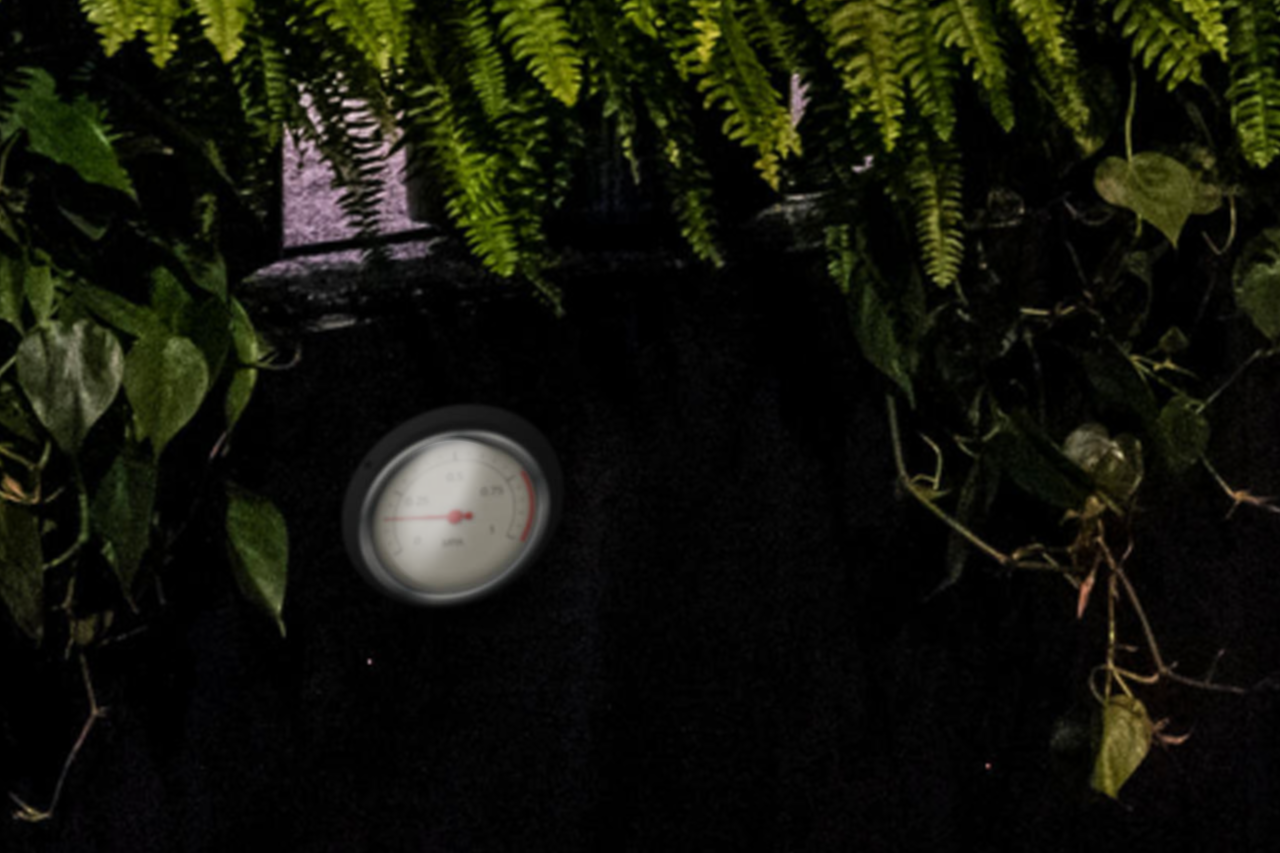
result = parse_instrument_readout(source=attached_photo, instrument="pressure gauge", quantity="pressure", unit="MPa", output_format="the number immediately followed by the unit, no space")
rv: 0.15MPa
